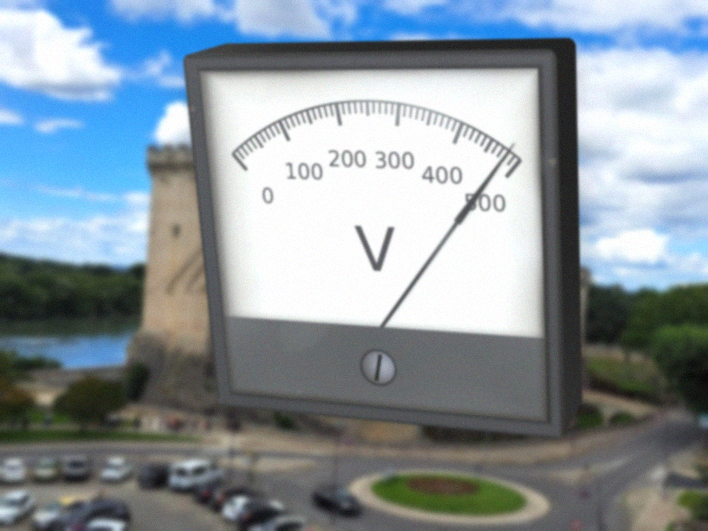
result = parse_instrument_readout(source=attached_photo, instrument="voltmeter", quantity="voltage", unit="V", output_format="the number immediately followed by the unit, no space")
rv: 480V
